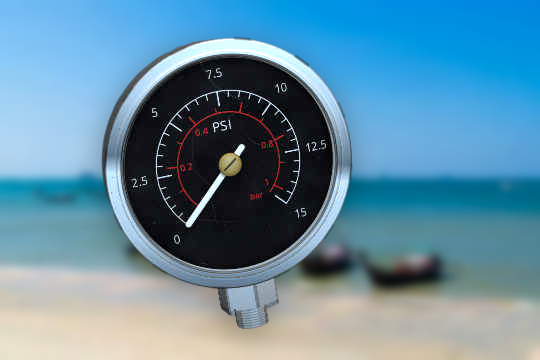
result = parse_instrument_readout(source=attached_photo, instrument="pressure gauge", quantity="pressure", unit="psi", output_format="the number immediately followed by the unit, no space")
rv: 0psi
